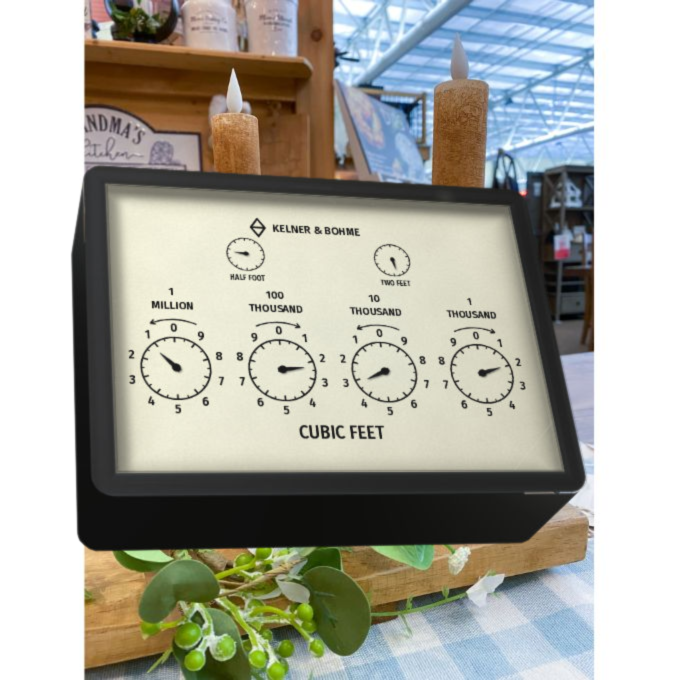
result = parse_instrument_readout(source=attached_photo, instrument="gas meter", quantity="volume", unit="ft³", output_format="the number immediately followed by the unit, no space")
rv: 123200ft³
